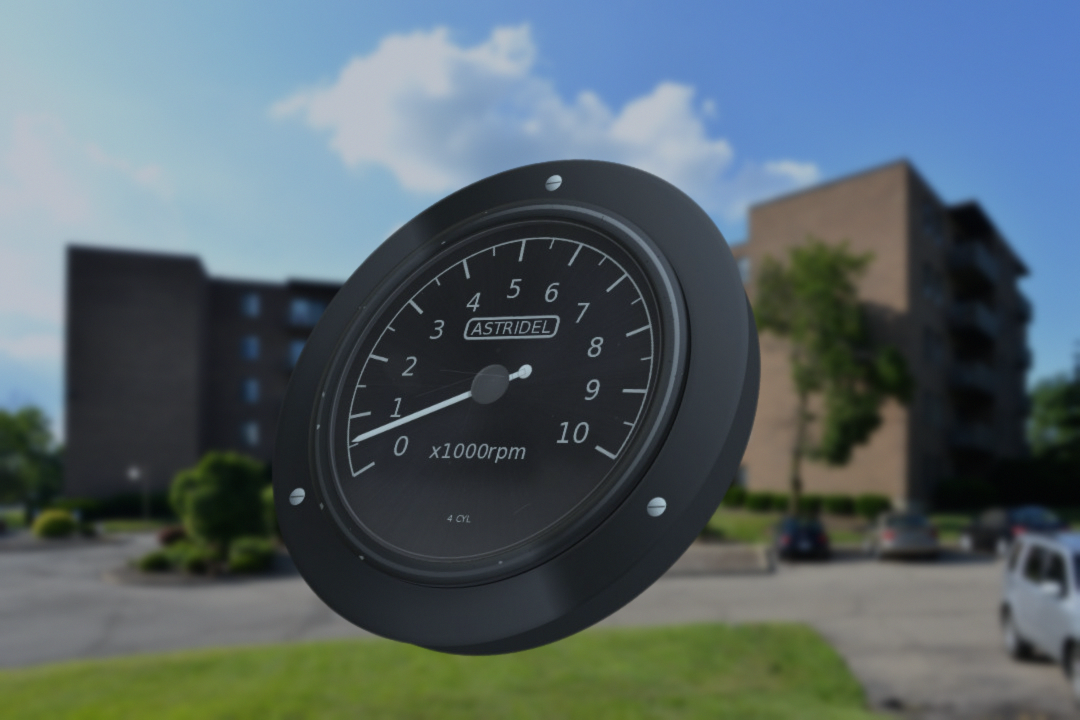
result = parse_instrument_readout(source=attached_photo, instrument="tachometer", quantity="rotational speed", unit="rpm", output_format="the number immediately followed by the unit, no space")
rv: 500rpm
